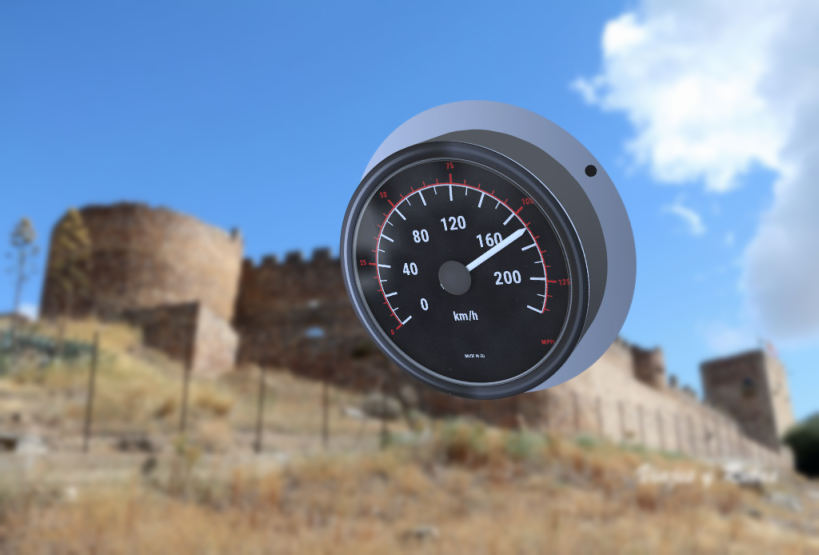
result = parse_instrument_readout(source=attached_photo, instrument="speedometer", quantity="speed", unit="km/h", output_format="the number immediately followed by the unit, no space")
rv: 170km/h
